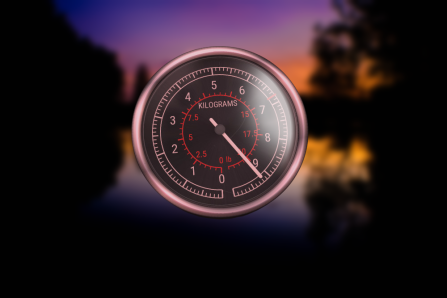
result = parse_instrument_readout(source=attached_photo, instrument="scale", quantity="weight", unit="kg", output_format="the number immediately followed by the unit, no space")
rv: 9.2kg
